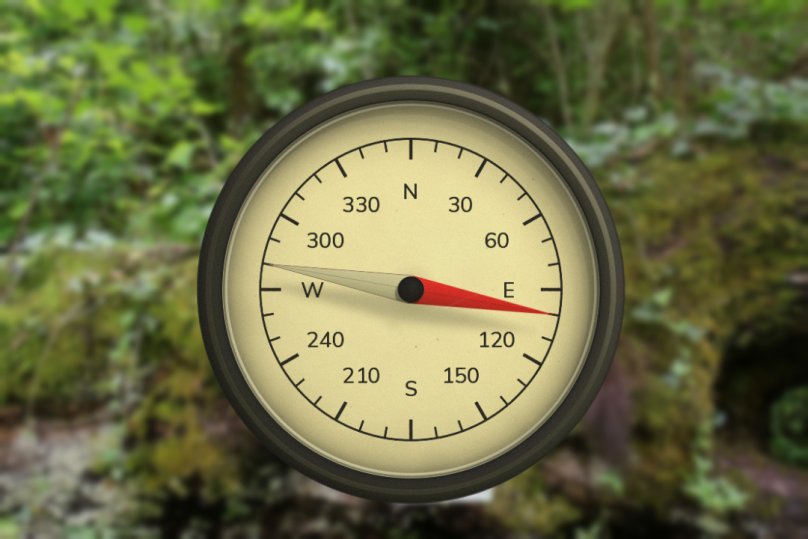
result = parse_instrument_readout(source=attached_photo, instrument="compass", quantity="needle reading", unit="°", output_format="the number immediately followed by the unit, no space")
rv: 100°
